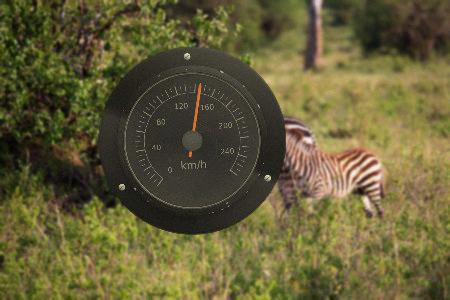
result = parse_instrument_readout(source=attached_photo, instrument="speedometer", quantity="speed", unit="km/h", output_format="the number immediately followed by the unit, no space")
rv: 145km/h
